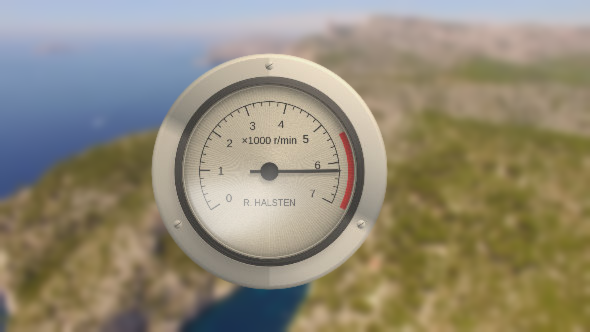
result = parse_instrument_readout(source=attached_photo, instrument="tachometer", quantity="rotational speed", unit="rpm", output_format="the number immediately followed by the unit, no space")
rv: 6200rpm
